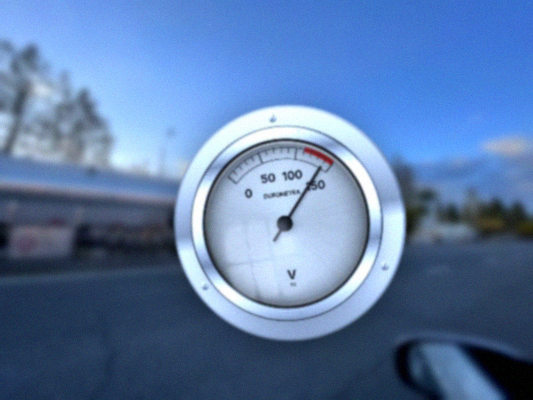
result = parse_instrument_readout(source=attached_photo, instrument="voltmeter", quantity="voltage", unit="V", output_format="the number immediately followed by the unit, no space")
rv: 140V
